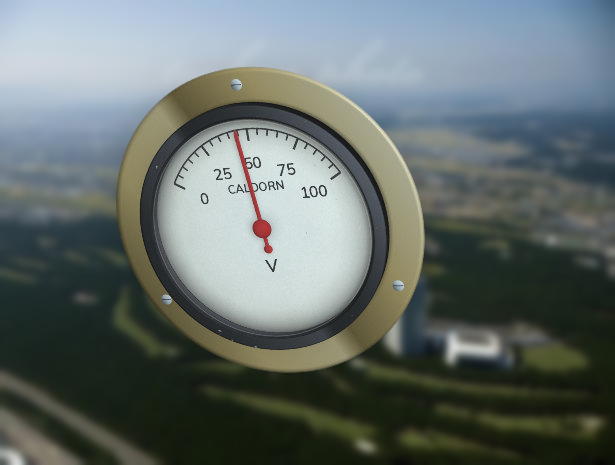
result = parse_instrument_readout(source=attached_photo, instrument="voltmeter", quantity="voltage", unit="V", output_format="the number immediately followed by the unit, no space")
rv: 45V
